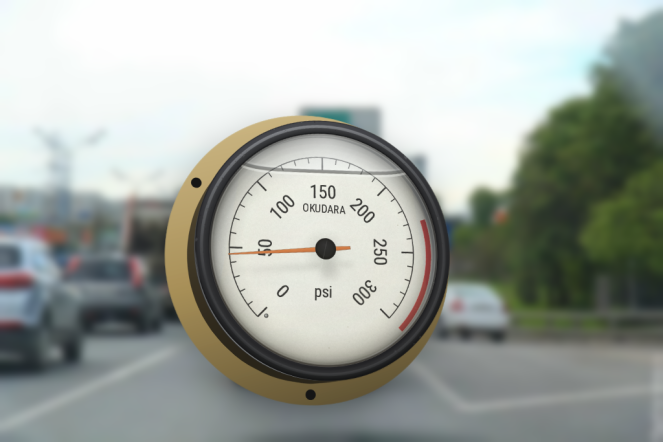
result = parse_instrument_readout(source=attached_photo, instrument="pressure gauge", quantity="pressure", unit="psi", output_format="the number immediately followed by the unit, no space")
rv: 45psi
